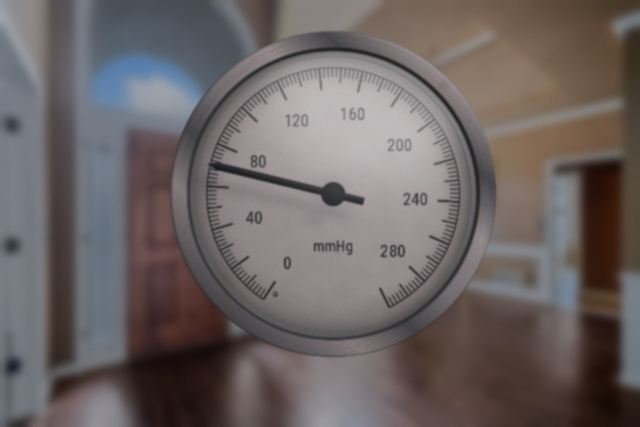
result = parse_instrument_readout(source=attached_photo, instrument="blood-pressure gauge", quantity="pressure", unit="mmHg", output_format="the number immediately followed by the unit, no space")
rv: 70mmHg
